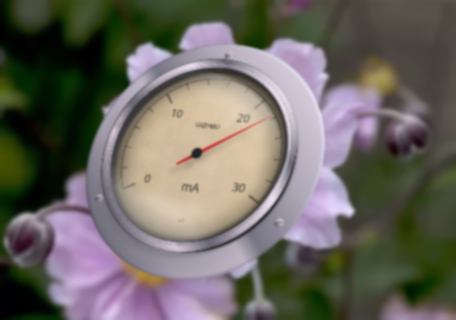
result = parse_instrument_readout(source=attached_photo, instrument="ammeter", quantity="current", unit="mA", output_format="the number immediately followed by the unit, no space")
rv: 22mA
